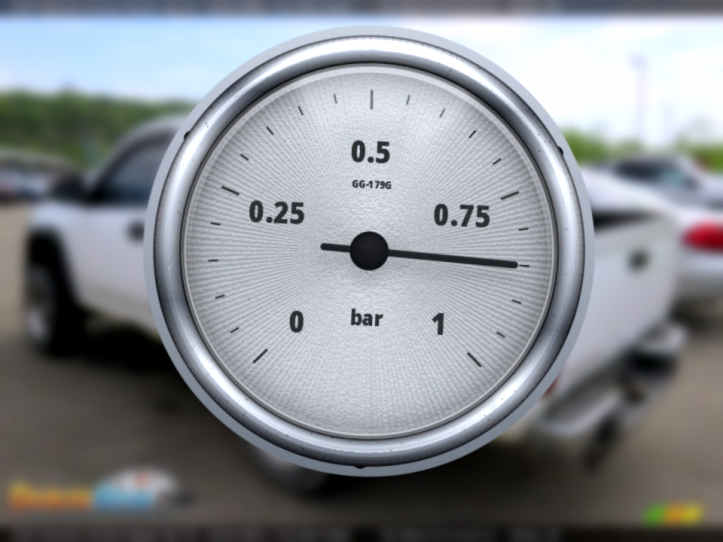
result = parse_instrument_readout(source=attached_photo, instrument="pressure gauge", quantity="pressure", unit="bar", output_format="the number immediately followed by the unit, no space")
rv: 0.85bar
